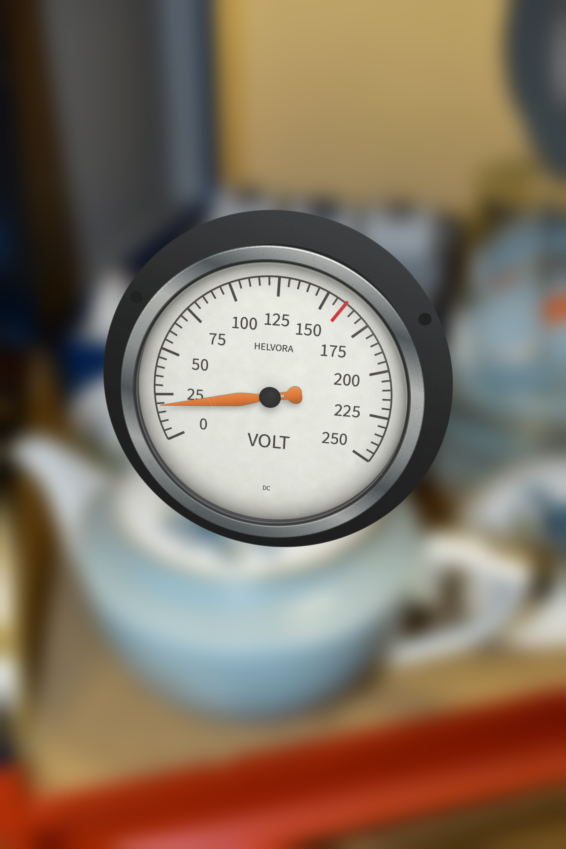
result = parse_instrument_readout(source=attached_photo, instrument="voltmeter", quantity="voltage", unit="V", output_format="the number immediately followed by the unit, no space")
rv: 20V
